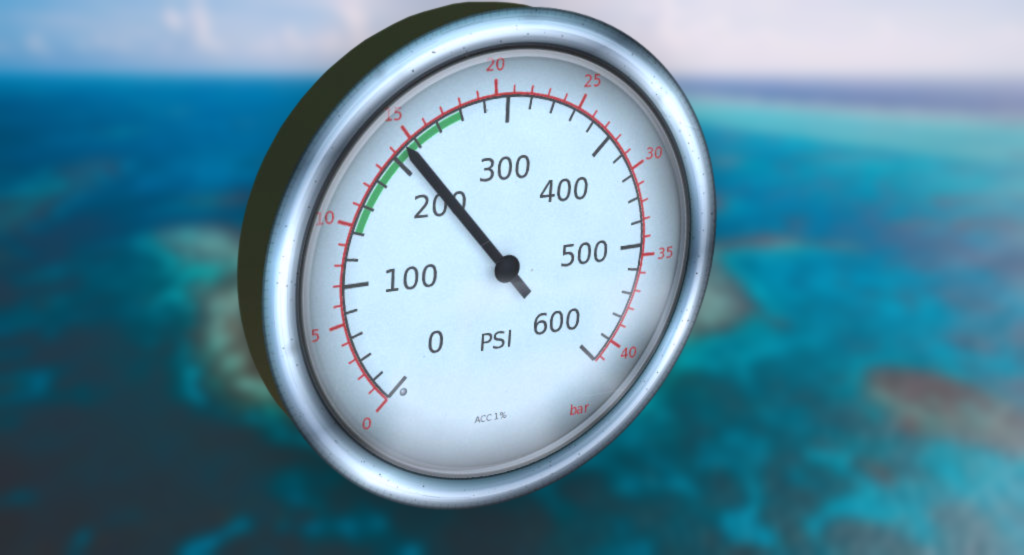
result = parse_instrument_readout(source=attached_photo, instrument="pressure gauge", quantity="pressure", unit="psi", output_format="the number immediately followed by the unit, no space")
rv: 210psi
